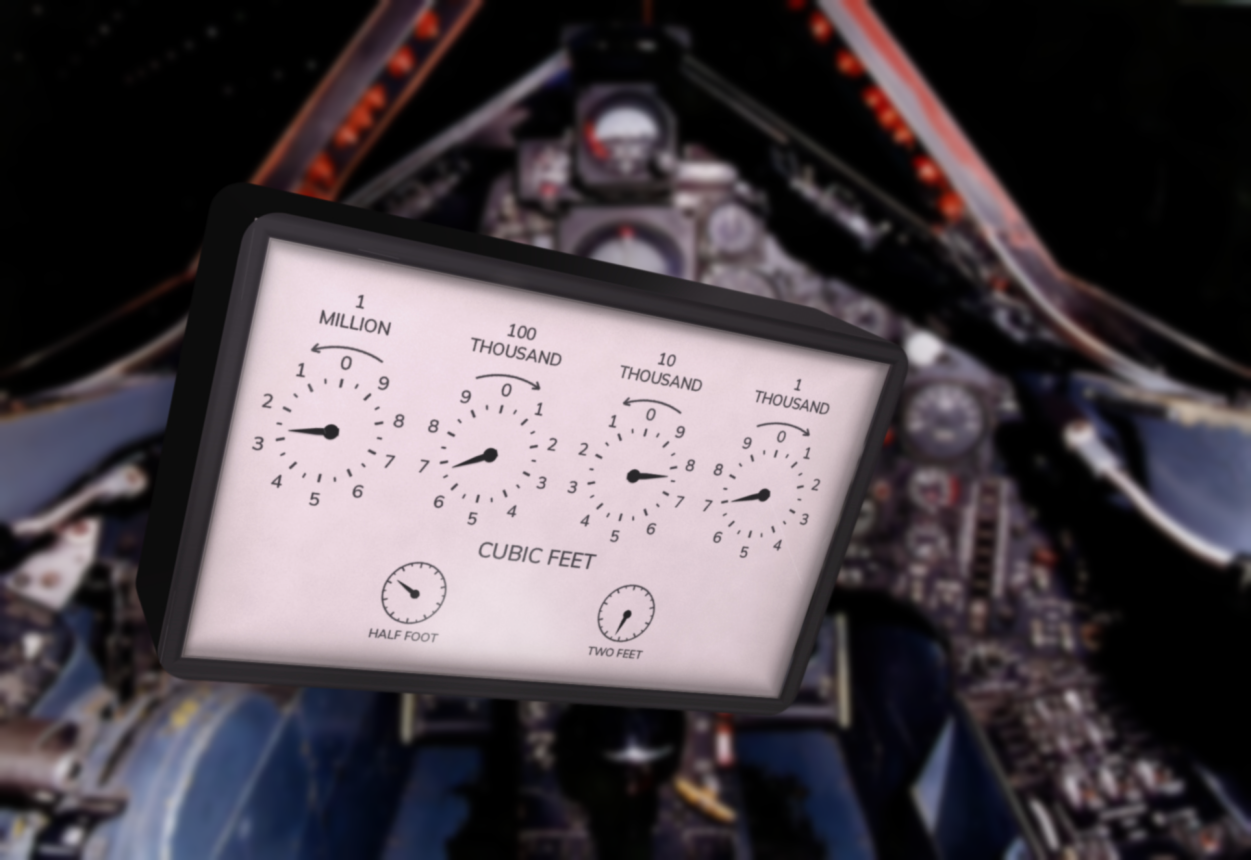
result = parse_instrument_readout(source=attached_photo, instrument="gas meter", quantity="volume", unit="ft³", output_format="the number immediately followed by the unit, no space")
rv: 267700ft³
